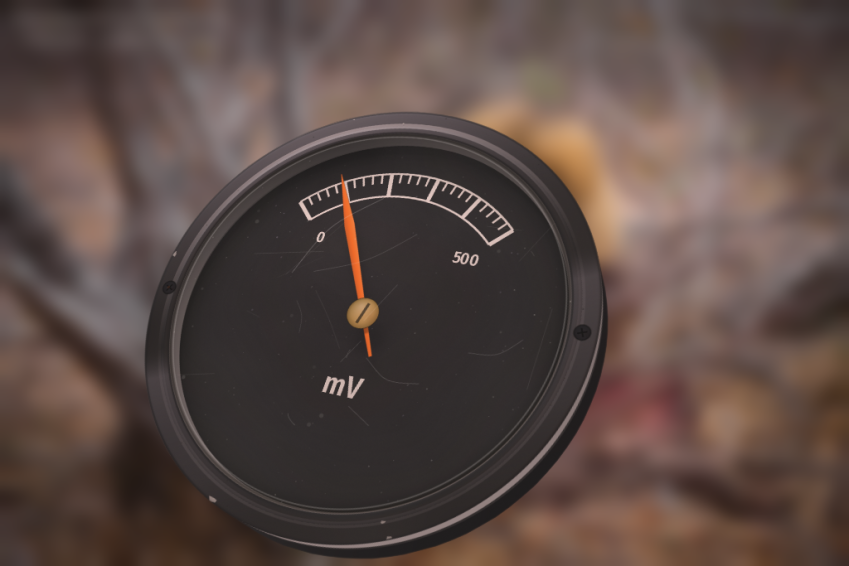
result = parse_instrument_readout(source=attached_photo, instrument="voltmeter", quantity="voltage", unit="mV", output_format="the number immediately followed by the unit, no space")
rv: 100mV
